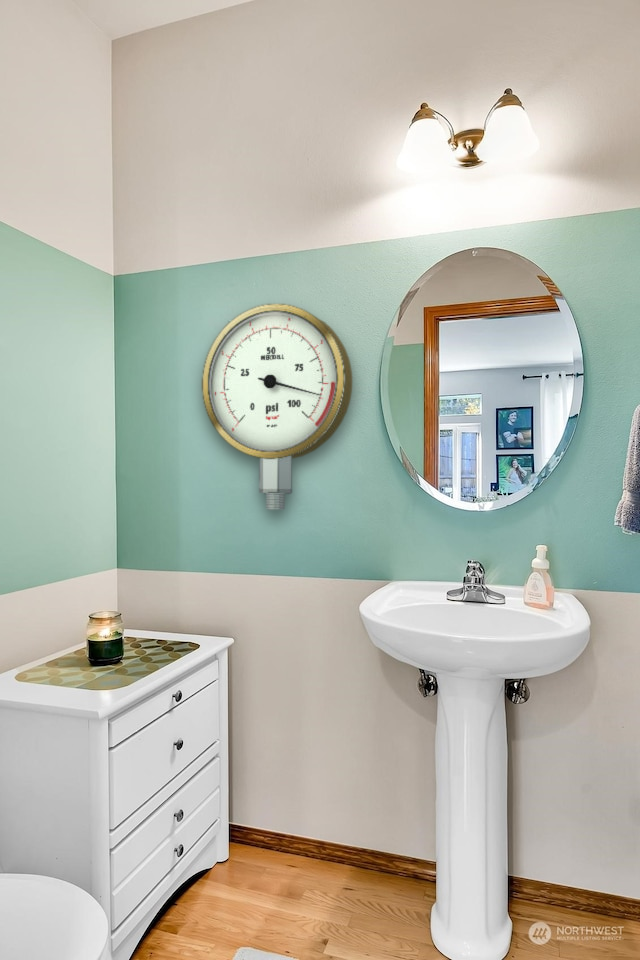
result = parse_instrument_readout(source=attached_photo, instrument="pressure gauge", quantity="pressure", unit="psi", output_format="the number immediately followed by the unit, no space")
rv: 90psi
